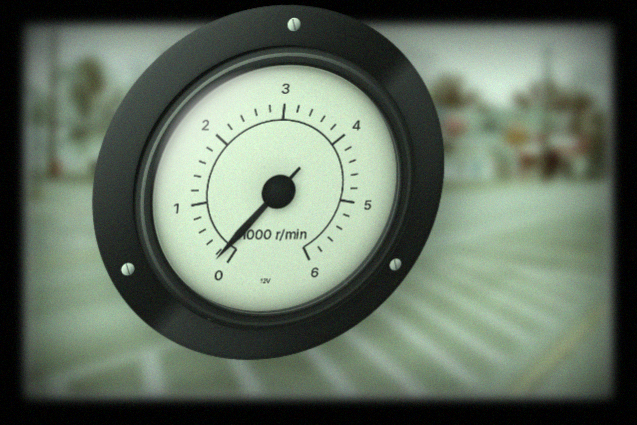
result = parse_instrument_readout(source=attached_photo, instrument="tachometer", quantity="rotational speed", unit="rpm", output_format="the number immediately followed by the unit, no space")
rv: 200rpm
